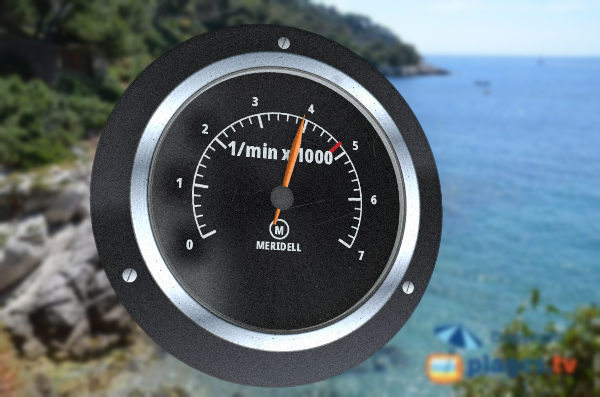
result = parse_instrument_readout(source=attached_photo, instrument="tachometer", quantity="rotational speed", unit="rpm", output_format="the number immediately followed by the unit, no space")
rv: 3900rpm
